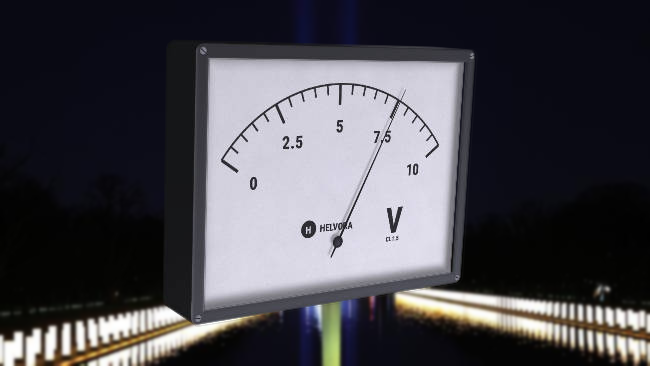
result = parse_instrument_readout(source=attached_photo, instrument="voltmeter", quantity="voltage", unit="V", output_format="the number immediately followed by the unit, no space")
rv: 7.5V
